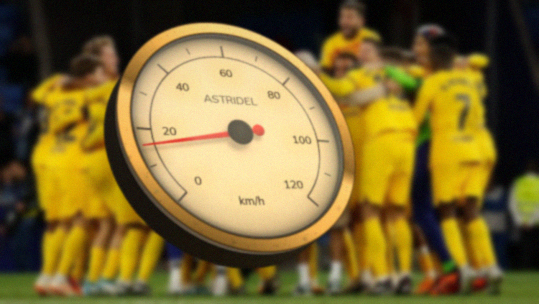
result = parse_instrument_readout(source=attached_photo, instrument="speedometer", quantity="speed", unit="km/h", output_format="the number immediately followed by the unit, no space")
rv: 15km/h
